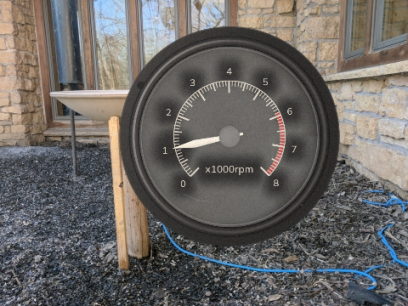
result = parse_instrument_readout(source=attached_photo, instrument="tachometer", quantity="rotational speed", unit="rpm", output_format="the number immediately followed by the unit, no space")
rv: 1000rpm
